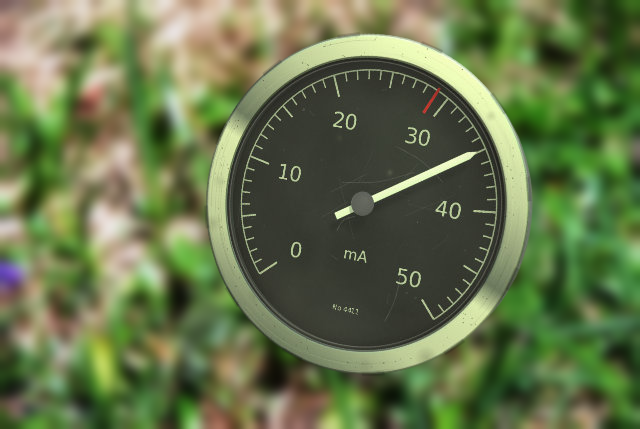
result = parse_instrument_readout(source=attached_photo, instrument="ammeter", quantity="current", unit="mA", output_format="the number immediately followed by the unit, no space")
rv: 35mA
